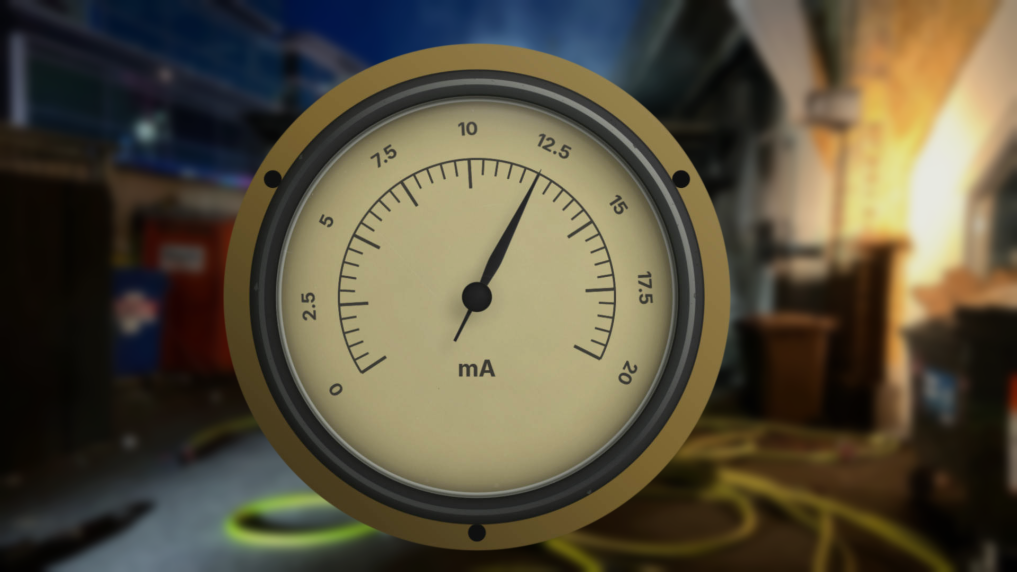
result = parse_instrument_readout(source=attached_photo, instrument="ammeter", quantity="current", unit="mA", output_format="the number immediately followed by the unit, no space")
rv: 12.5mA
